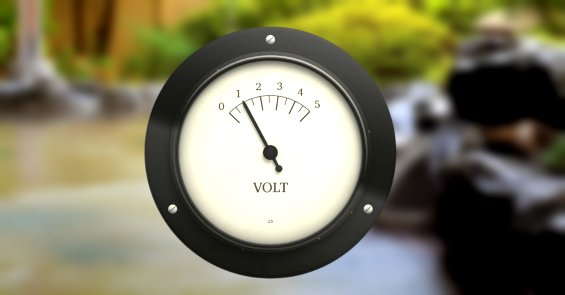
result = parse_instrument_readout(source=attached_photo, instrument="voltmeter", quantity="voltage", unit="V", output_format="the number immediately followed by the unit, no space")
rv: 1V
